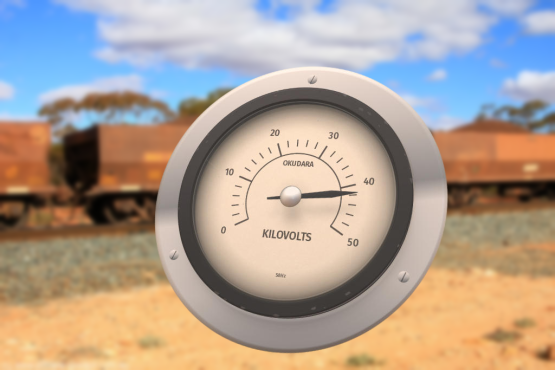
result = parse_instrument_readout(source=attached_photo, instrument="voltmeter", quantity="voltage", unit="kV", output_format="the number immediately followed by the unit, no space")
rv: 42kV
